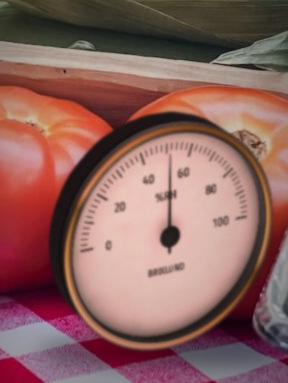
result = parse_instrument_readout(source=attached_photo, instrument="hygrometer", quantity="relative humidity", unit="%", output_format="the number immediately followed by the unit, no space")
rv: 50%
